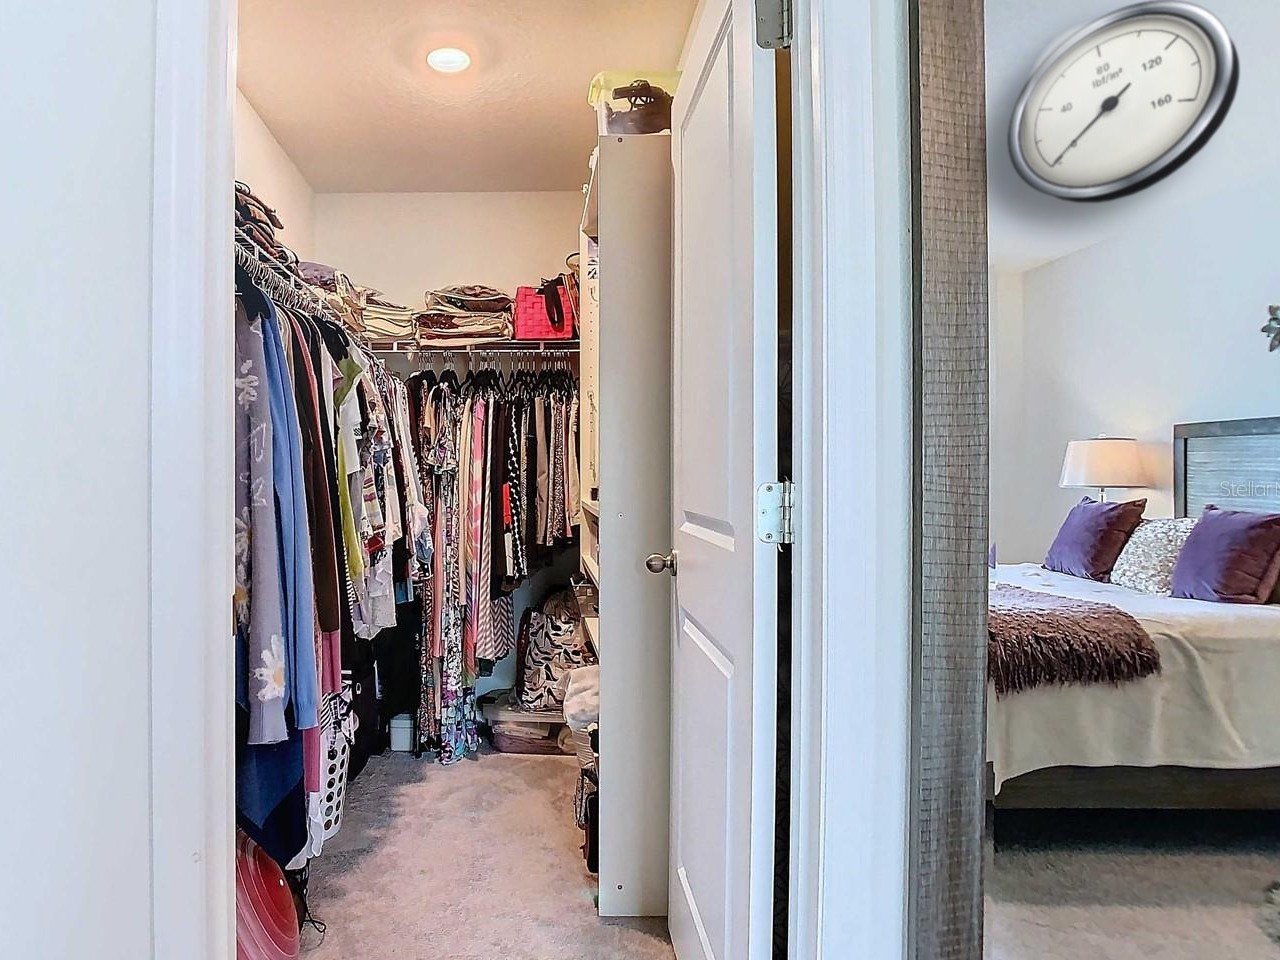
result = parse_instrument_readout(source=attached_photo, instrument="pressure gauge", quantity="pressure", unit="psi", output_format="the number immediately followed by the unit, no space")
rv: 0psi
